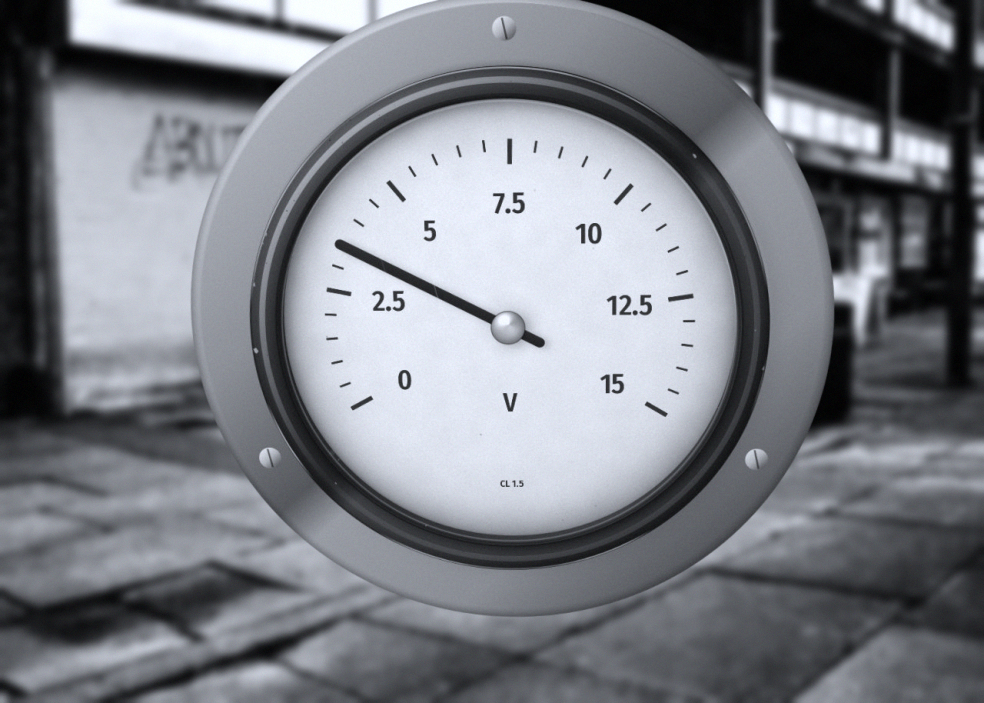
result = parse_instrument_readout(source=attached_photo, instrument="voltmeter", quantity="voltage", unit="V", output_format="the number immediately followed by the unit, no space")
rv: 3.5V
